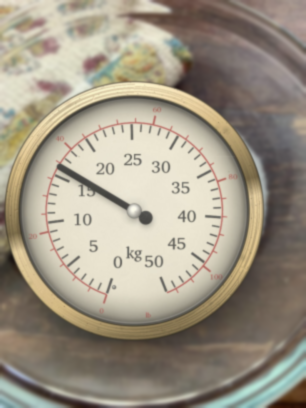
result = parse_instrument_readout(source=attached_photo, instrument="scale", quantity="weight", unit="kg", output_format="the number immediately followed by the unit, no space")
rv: 16kg
